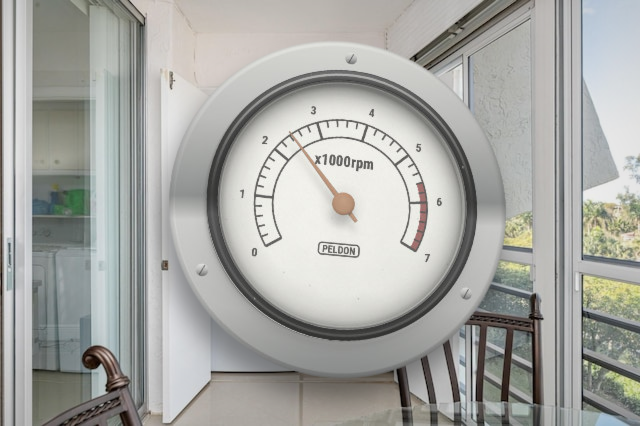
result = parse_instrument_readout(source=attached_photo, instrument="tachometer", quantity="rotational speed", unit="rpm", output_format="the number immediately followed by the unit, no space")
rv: 2400rpm
